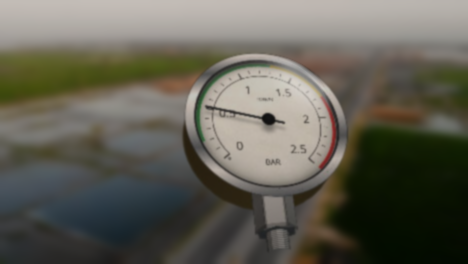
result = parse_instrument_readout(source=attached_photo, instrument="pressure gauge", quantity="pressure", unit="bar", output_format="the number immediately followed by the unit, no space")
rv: 0.5bar
